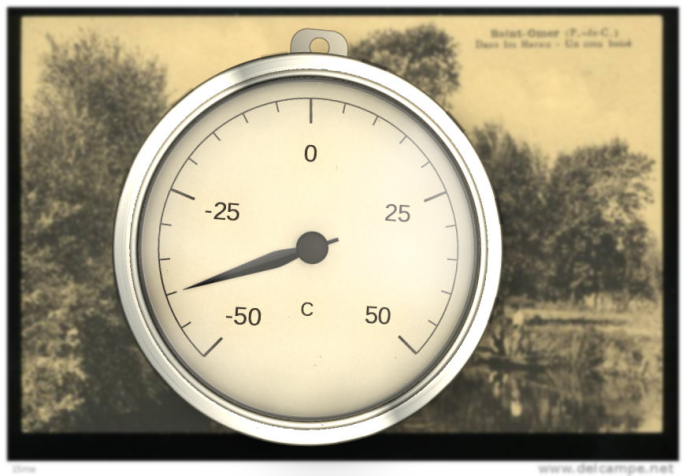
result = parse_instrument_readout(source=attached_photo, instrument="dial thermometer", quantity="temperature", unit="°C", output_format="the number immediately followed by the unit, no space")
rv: -40°C
